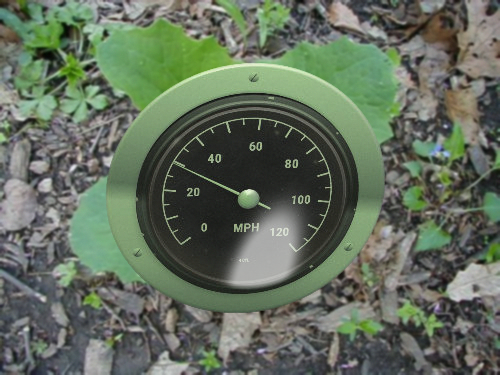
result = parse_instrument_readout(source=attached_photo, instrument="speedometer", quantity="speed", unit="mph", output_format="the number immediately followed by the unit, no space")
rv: 30mph
